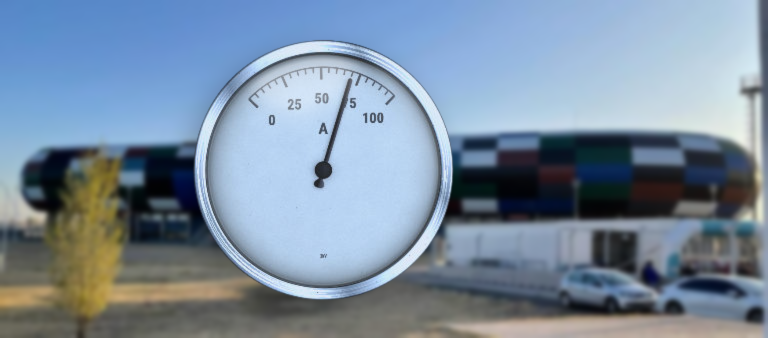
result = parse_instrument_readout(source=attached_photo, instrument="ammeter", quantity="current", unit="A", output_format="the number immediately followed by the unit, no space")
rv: 70A
